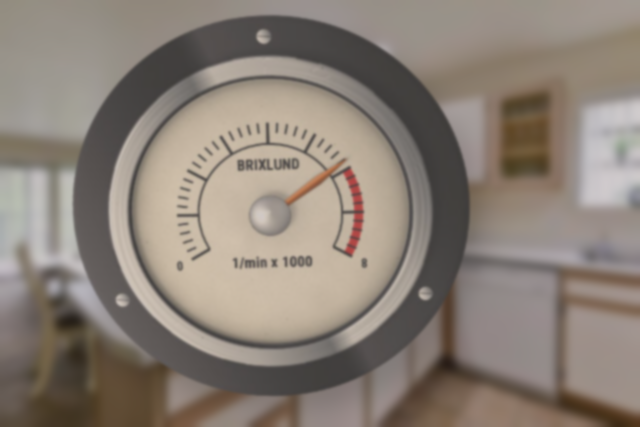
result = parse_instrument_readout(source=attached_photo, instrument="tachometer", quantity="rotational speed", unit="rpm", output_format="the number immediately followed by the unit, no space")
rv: 5800rpm
